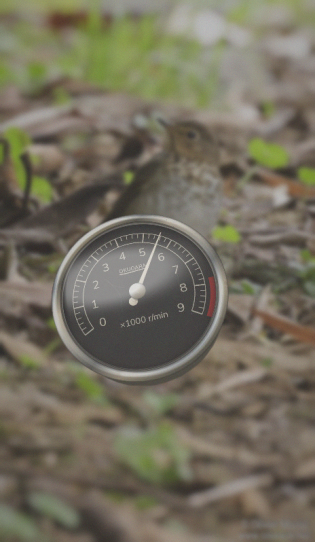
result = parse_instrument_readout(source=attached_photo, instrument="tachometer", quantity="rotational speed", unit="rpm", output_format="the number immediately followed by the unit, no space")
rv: 5600rpm
